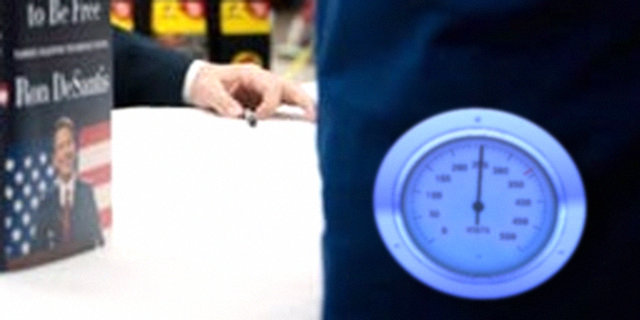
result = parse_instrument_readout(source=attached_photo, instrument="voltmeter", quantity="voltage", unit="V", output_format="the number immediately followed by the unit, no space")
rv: 250V
